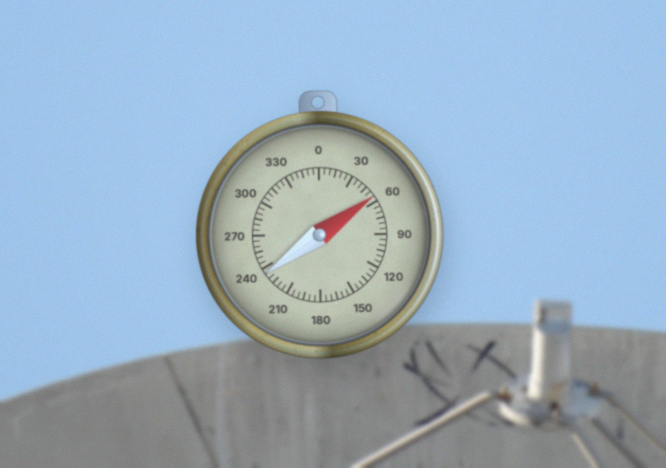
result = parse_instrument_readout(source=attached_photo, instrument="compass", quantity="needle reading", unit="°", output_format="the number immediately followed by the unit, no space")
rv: 55°
